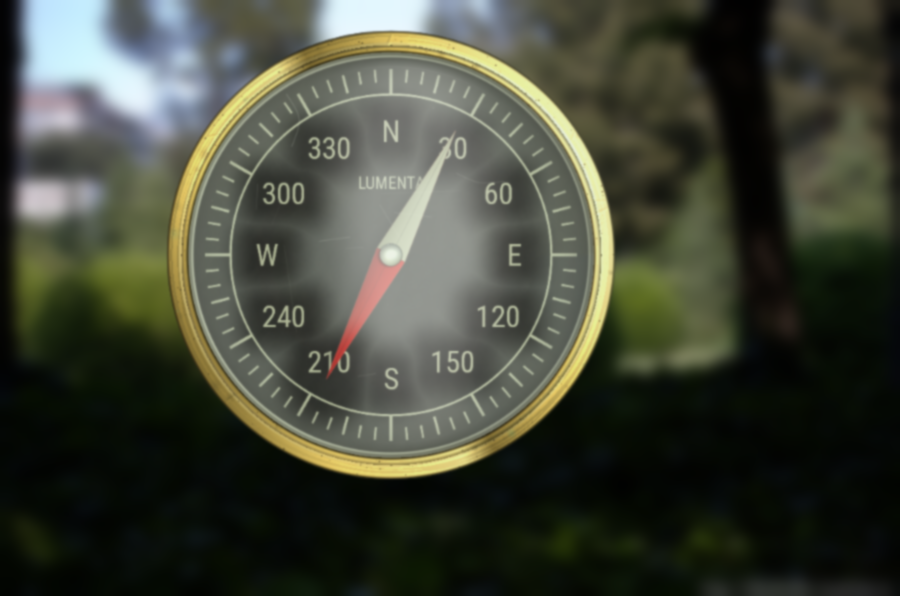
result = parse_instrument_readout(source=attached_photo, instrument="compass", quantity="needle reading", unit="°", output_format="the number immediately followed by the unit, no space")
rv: 207.5°
